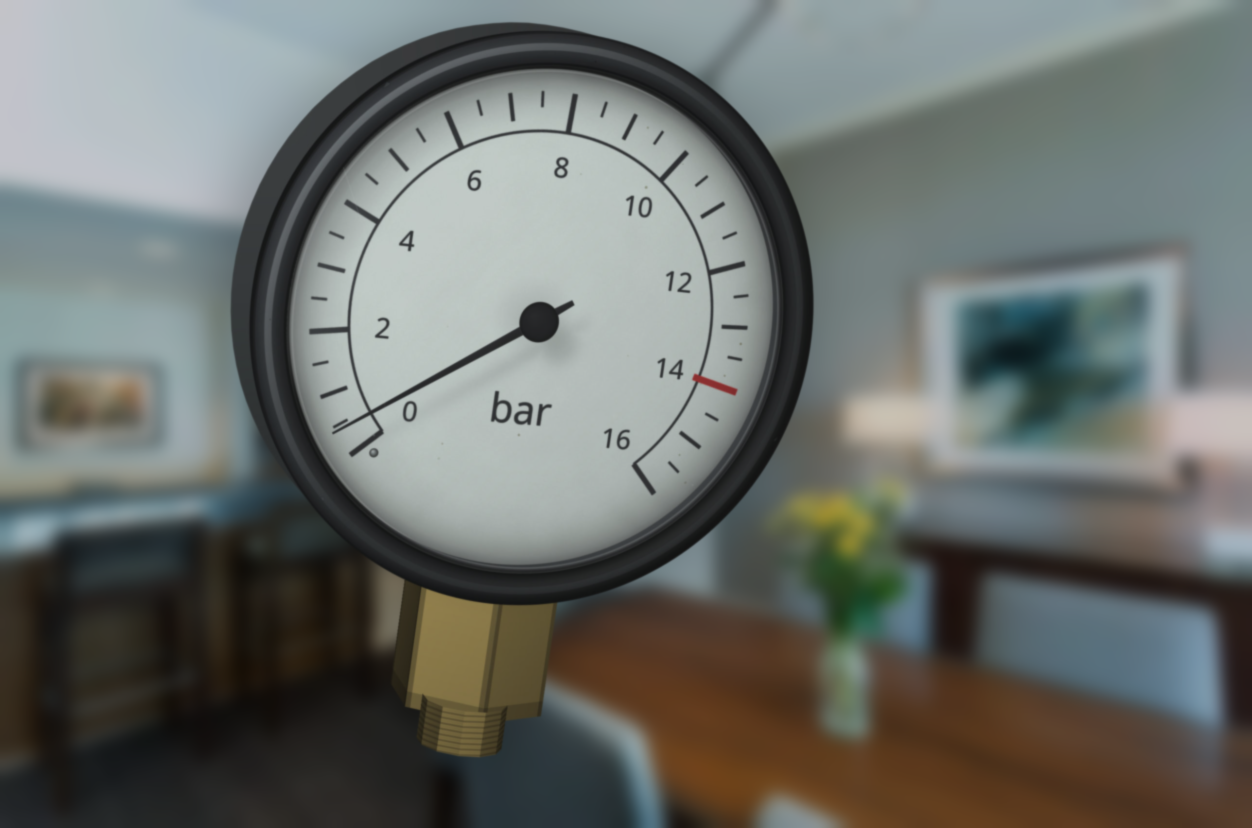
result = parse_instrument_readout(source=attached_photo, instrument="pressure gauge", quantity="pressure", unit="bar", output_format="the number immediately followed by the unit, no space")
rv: 0.5bar
